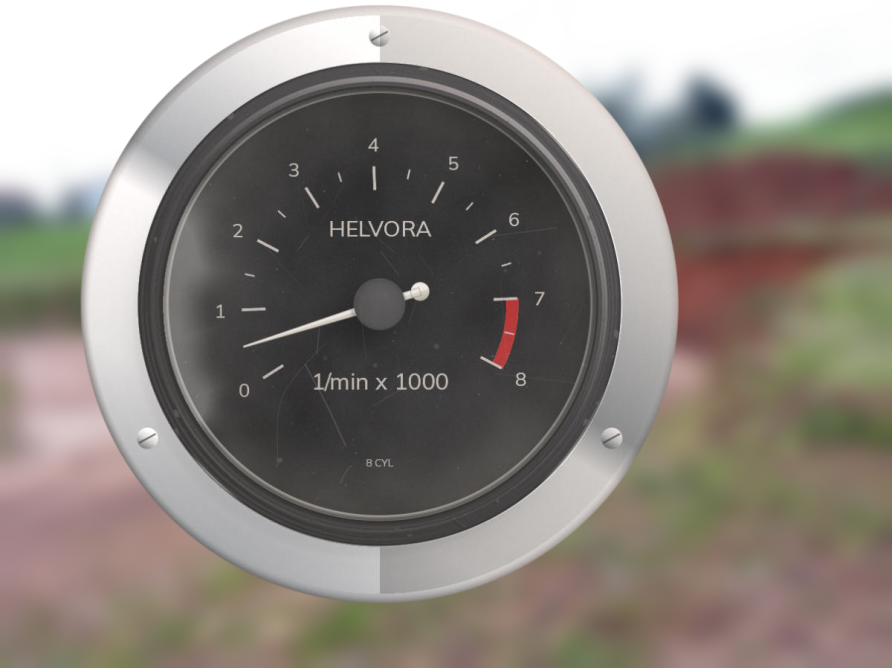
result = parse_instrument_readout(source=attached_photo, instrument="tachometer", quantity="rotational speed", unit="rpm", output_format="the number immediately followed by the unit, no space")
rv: 500rpm
